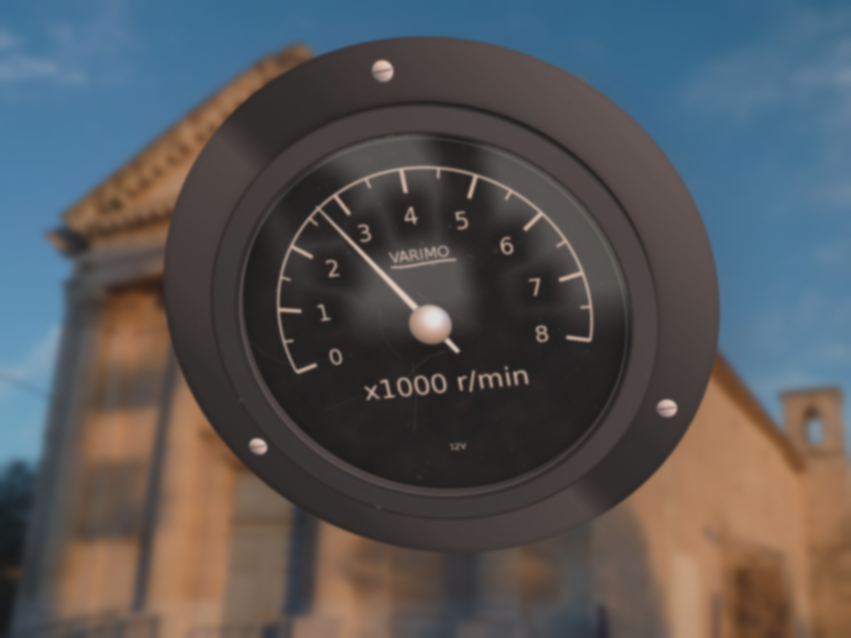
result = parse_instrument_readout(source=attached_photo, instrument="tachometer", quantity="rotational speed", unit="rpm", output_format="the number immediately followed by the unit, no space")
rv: 2750rpm
